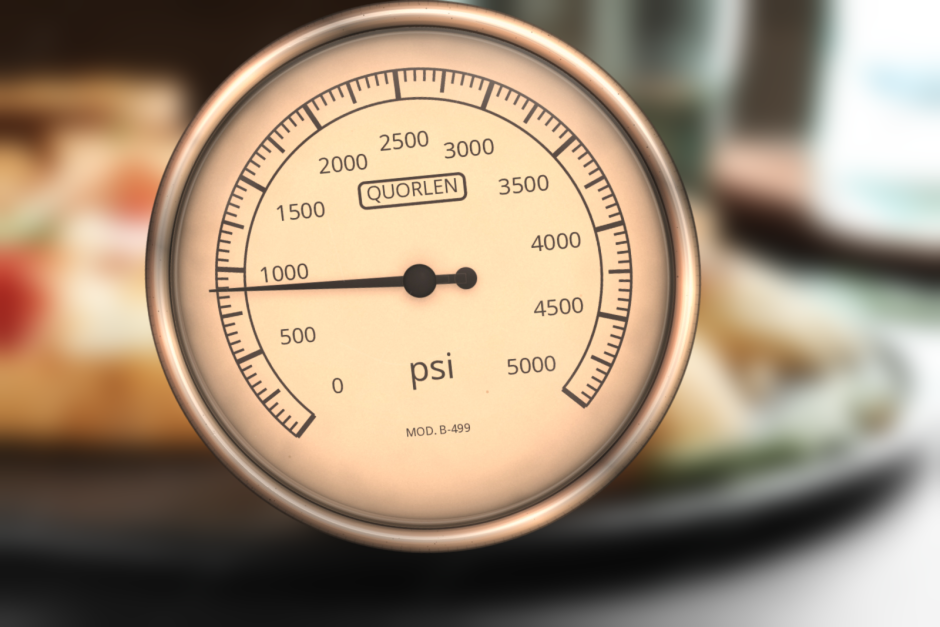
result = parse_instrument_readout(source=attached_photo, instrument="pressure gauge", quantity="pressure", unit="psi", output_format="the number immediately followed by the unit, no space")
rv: 900psi
